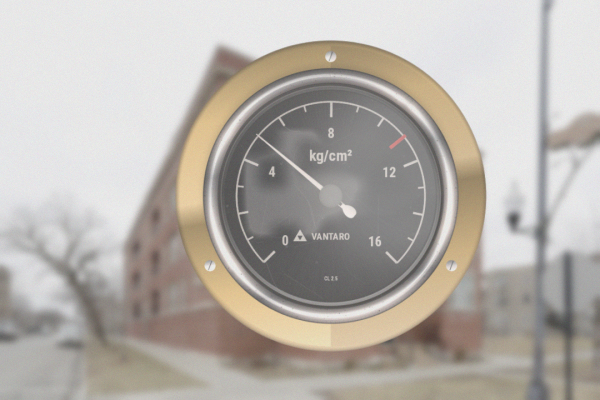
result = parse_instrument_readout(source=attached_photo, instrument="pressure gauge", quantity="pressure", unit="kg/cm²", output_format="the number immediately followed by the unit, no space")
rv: 5kg/cm²
